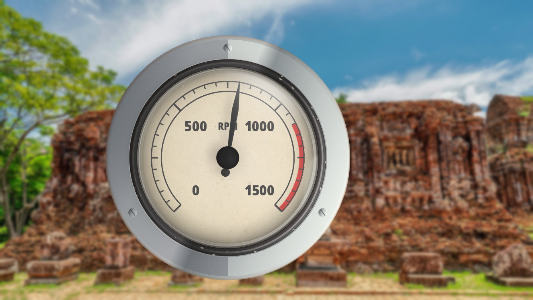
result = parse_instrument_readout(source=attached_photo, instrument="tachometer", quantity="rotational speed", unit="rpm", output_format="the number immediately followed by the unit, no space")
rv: 800rpm
